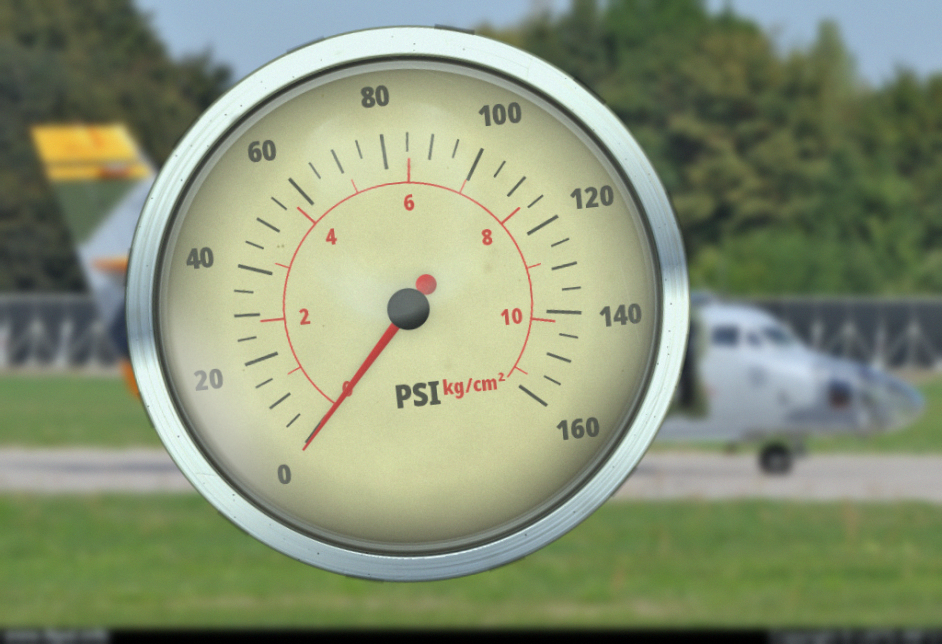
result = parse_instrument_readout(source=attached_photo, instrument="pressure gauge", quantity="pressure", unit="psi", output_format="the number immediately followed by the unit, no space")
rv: 0psi
